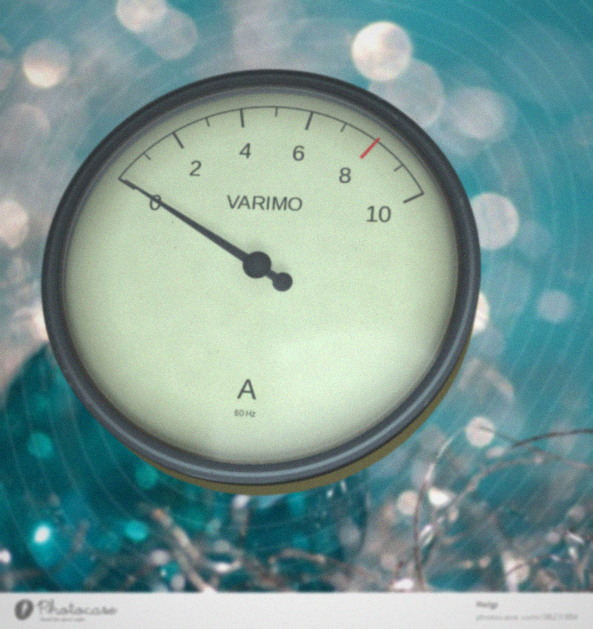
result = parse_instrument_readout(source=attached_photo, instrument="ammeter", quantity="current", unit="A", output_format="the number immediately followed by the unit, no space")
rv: 0A
